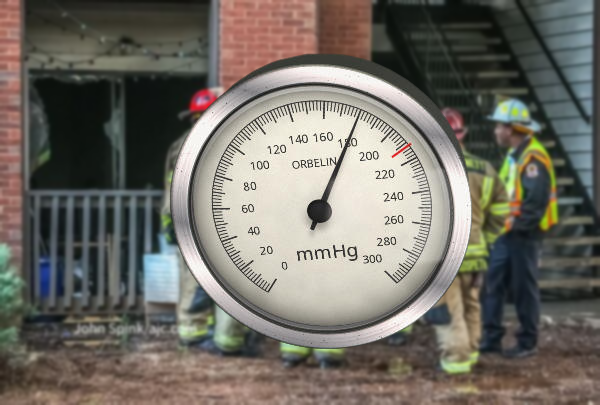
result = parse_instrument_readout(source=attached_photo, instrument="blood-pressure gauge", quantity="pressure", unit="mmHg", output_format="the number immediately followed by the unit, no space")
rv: 180mmHg
